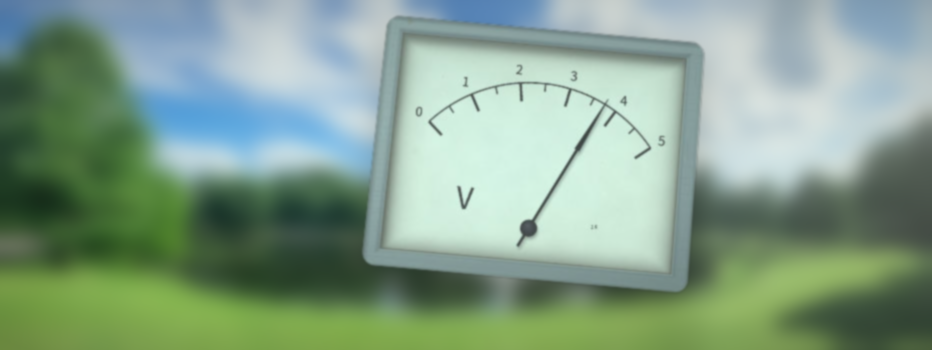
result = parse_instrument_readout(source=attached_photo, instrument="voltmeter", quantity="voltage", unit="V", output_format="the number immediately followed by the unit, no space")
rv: 3.75V
